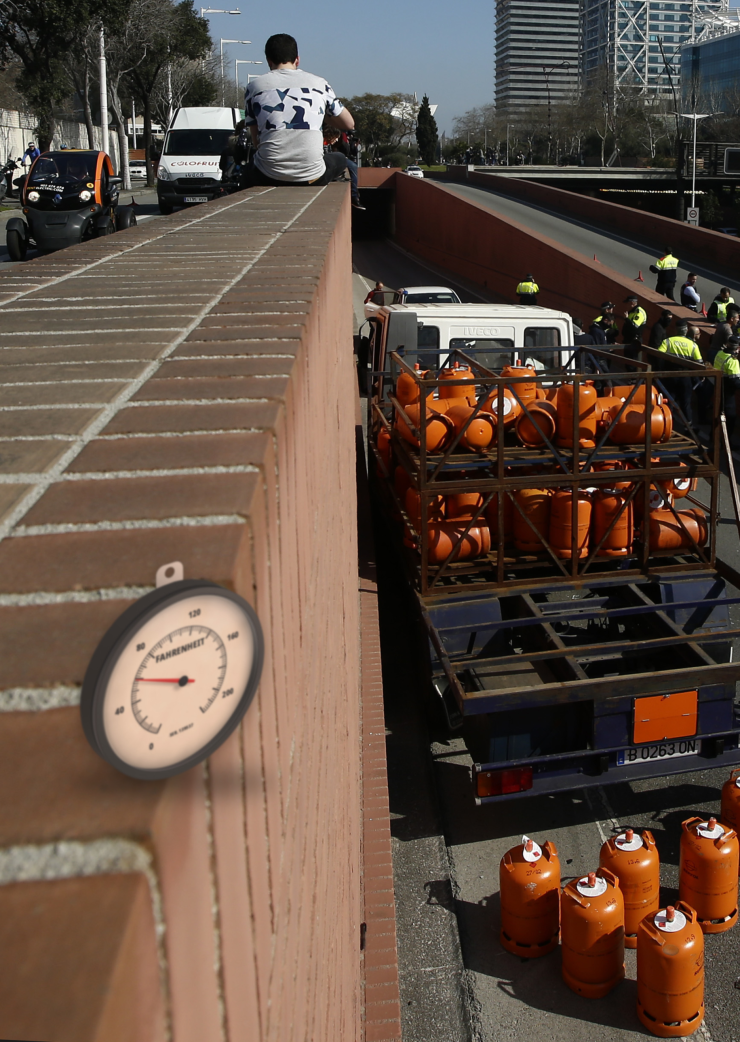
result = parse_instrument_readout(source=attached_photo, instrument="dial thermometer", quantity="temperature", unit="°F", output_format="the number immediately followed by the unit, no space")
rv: 60°F
